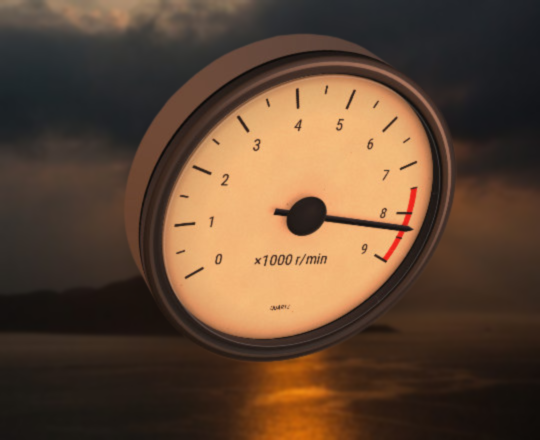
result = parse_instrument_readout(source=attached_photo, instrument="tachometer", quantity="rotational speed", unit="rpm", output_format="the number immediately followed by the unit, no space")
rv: 8250rpm
